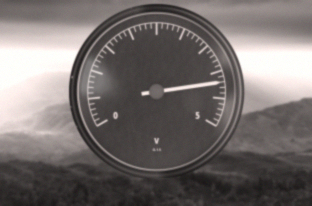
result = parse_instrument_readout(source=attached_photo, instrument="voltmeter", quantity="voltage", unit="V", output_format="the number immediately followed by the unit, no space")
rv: 4.2V
